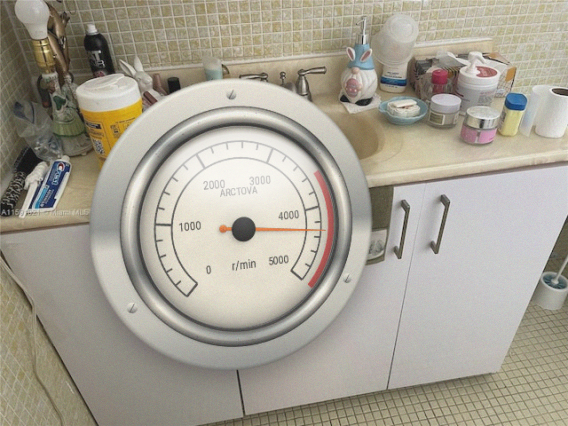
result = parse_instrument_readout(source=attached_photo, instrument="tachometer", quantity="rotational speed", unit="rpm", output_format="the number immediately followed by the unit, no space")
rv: 4300rpm
